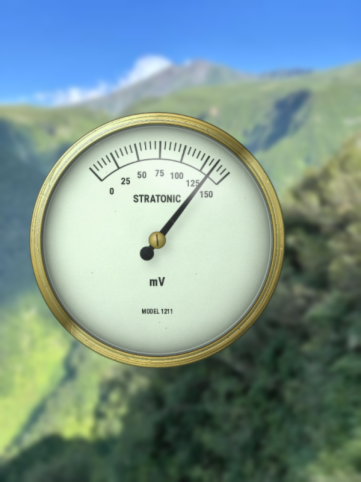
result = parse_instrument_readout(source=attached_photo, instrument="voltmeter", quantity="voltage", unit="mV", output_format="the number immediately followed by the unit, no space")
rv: 135mV
